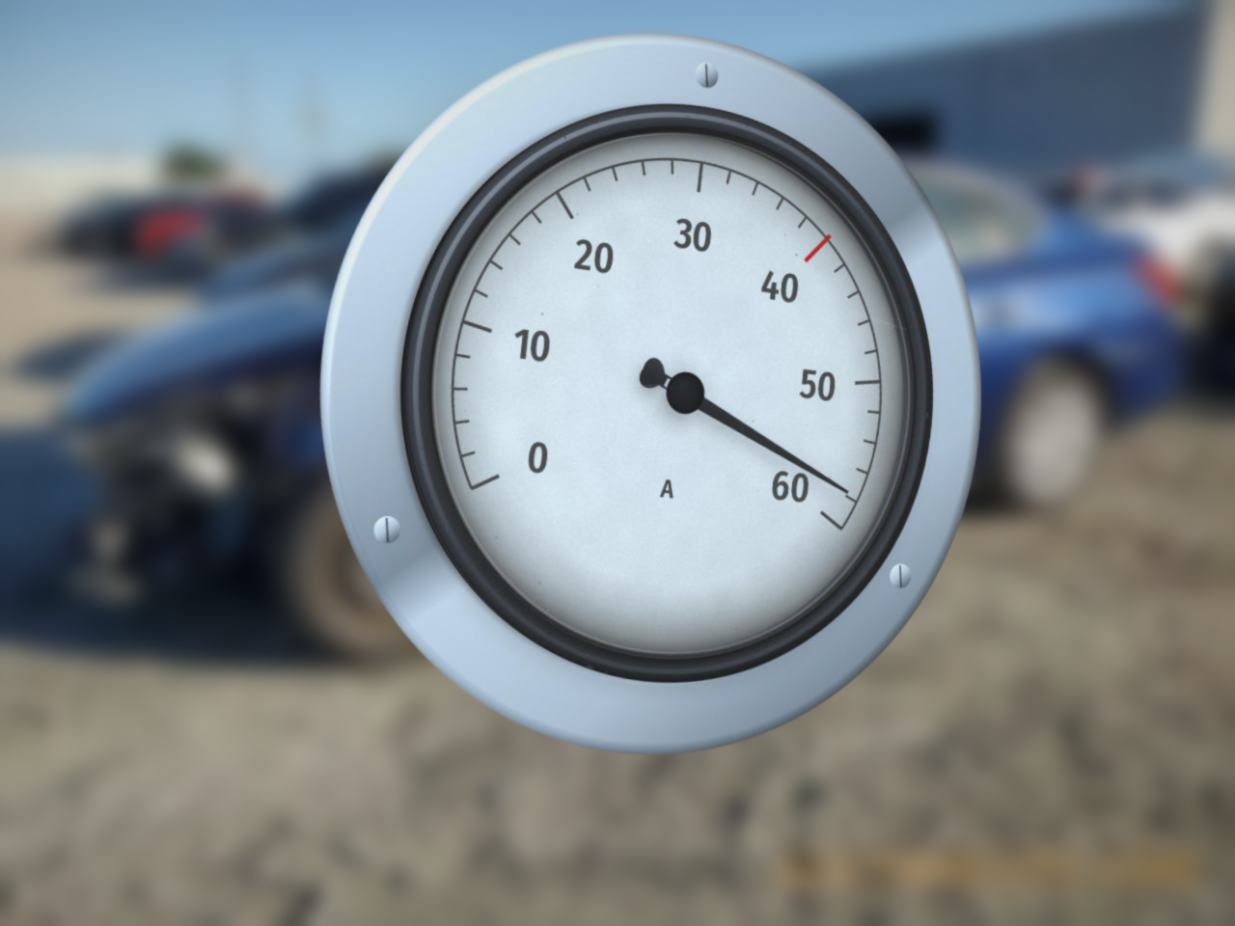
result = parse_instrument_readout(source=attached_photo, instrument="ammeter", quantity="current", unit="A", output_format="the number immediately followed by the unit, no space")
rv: 58A
